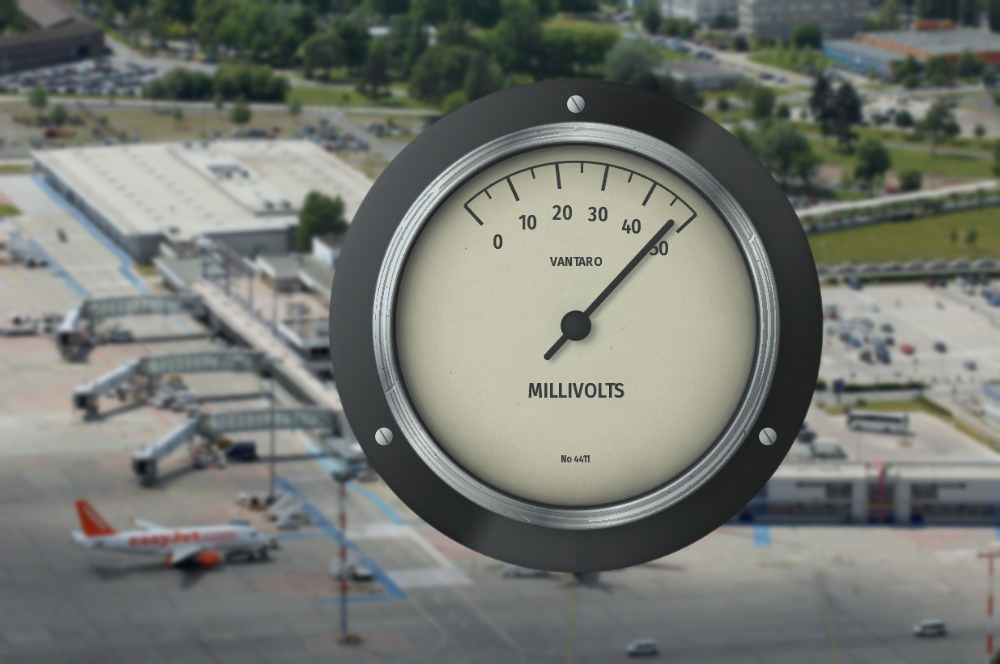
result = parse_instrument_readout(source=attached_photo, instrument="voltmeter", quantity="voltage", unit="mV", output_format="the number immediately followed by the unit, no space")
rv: 47.5mV
